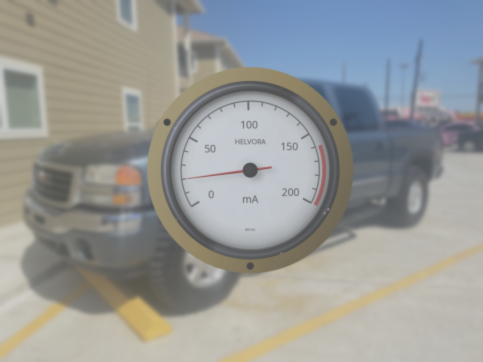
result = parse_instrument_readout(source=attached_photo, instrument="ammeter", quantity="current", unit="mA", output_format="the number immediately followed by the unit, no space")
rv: 20mA
